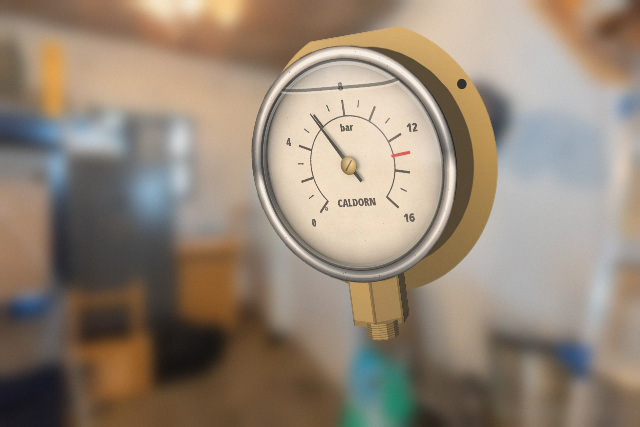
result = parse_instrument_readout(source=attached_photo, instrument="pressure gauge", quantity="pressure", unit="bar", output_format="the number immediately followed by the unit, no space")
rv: 6bar
